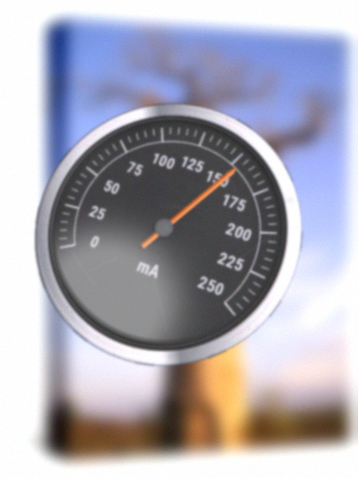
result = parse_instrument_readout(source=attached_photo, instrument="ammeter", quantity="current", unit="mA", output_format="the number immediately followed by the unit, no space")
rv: 155mA
